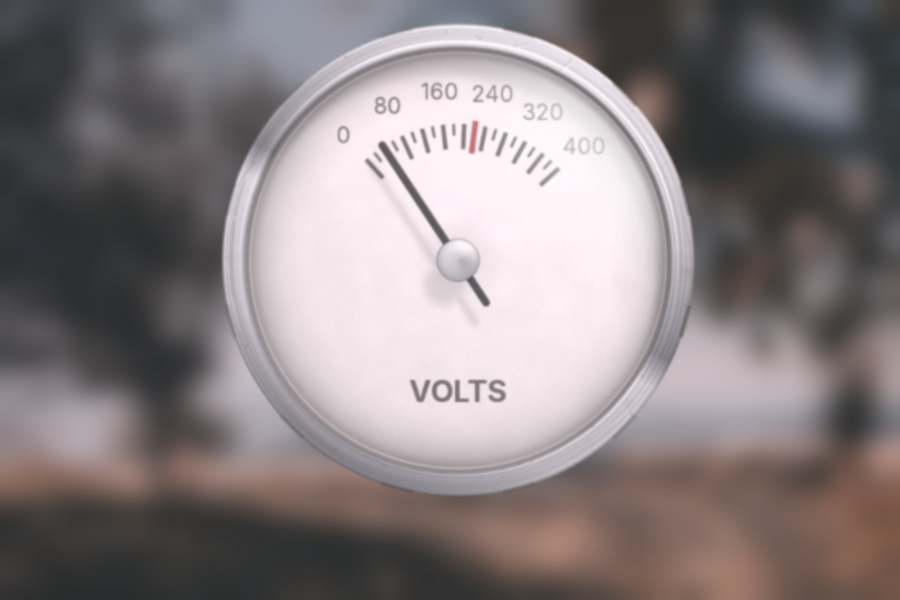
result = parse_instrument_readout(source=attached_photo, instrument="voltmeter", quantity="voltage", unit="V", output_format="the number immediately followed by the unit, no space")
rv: 40V
